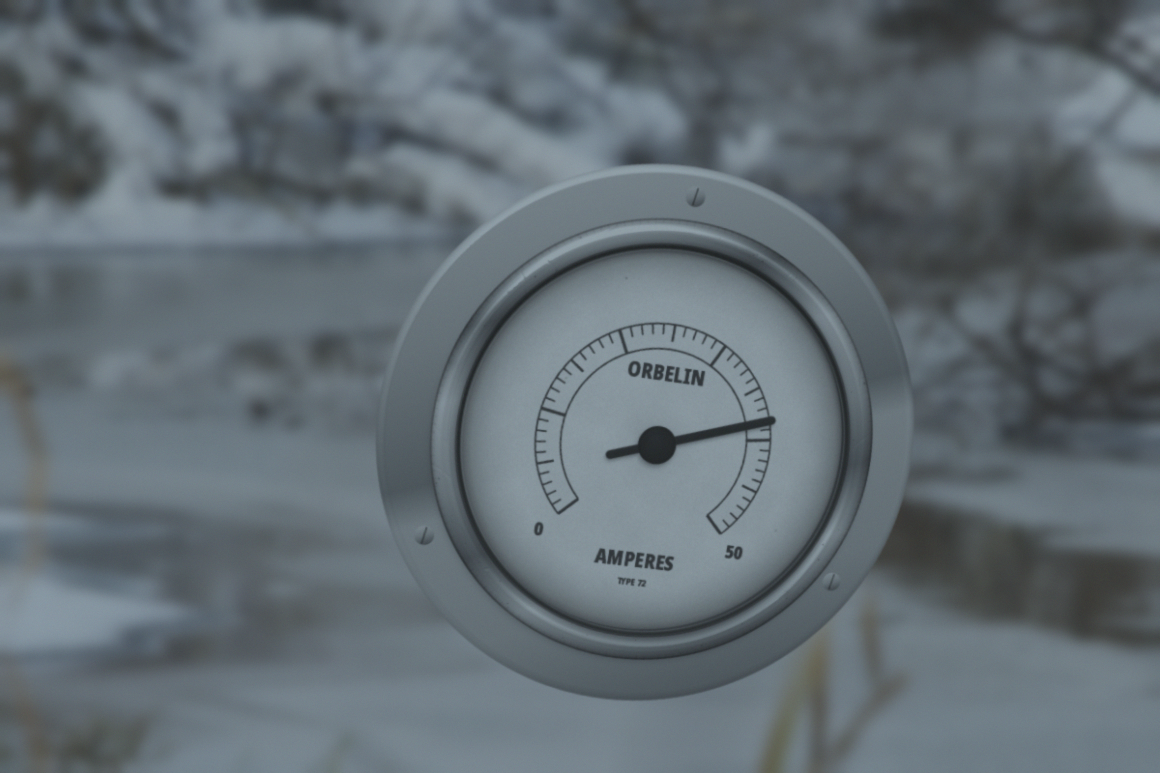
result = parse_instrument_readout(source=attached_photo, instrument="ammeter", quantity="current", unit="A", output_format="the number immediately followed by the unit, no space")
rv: 38A
